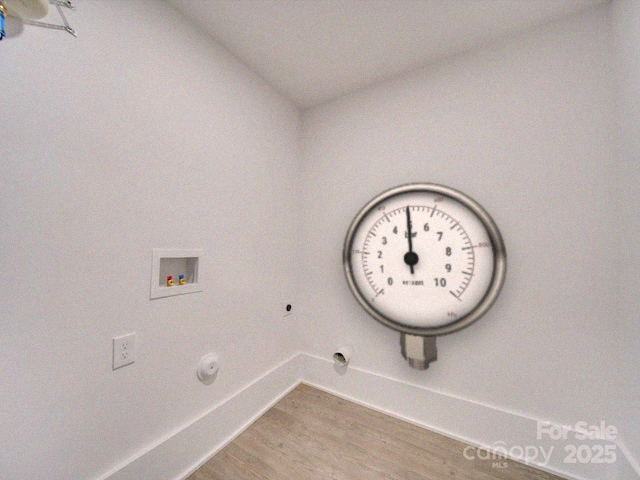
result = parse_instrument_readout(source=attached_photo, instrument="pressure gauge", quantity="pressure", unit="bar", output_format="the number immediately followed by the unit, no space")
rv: 5bar
